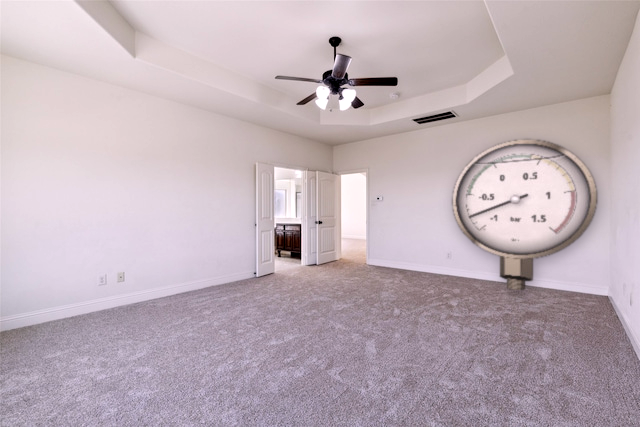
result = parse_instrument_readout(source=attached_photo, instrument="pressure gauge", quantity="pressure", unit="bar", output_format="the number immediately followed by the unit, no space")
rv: -0.8bar
